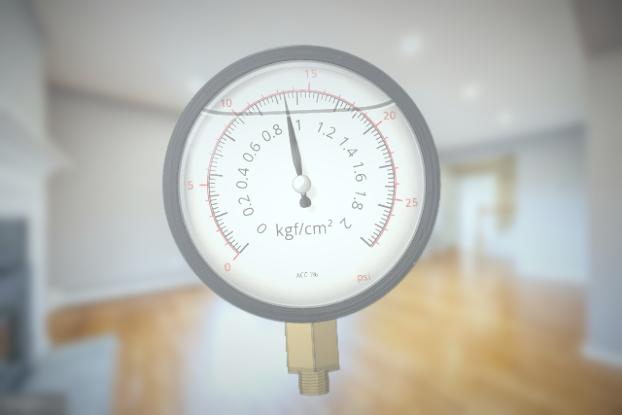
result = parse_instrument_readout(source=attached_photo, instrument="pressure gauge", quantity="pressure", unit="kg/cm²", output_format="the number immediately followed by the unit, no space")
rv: 0.94kg/cm²
